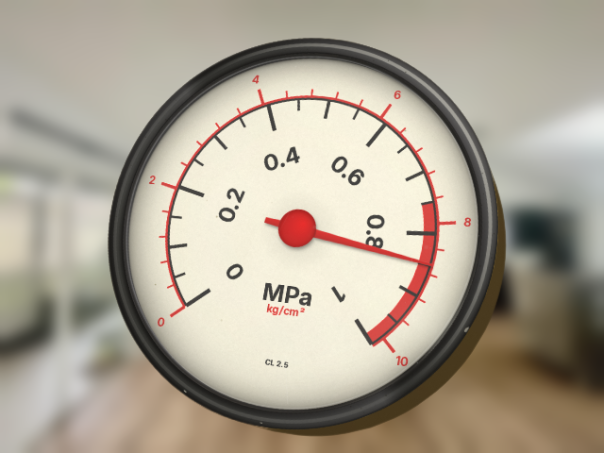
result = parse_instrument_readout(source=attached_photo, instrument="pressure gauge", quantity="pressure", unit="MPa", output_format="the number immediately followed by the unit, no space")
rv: 0.85MPa
